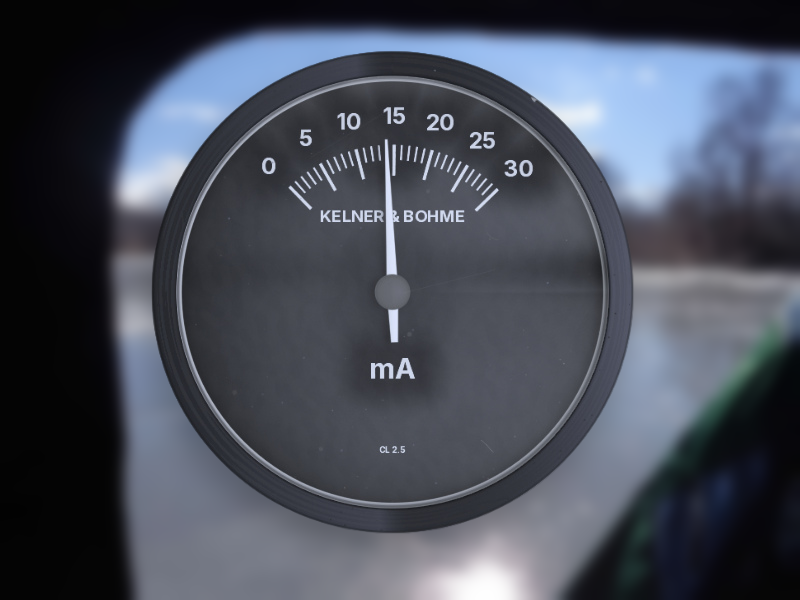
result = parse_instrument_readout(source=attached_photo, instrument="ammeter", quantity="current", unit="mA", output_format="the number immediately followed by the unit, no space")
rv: 14mA
